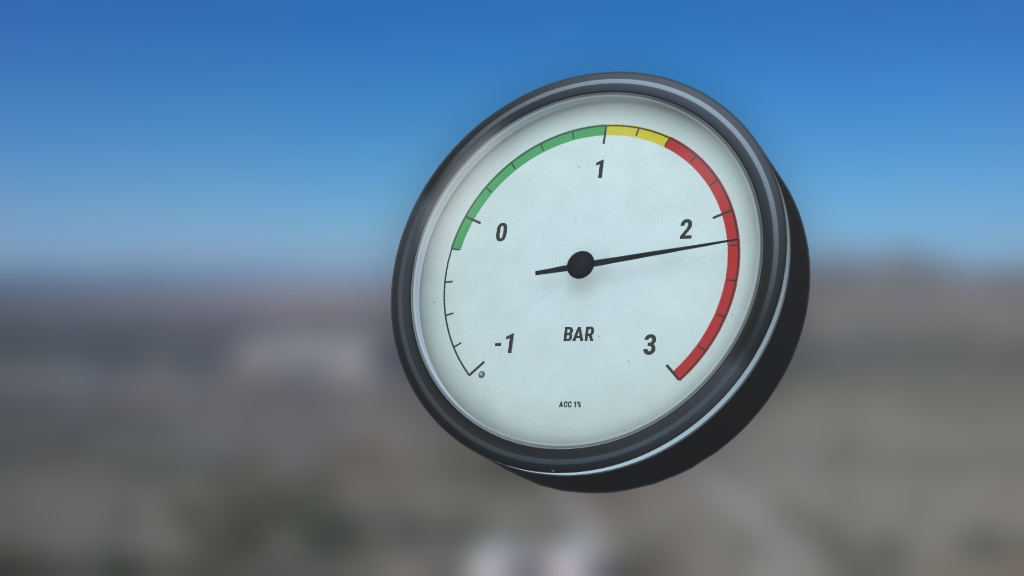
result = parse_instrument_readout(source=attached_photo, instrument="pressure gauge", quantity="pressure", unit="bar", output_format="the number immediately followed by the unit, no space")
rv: 2.2bar
